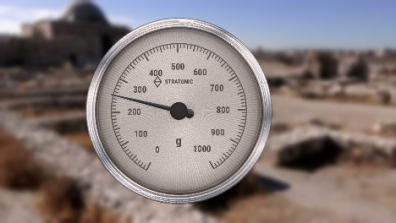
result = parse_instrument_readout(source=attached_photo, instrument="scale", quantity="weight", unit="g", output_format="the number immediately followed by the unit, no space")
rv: 250g
